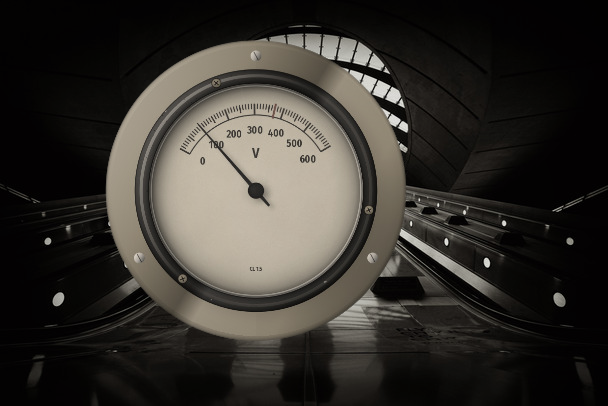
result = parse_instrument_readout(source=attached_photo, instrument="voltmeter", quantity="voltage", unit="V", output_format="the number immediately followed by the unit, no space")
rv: 100V
